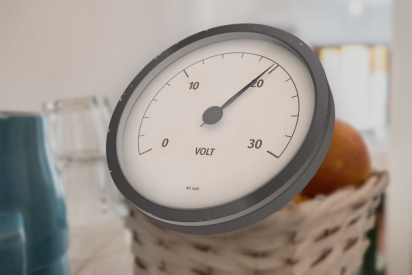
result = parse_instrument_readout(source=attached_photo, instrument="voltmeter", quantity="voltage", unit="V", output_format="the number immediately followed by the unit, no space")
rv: 20V
